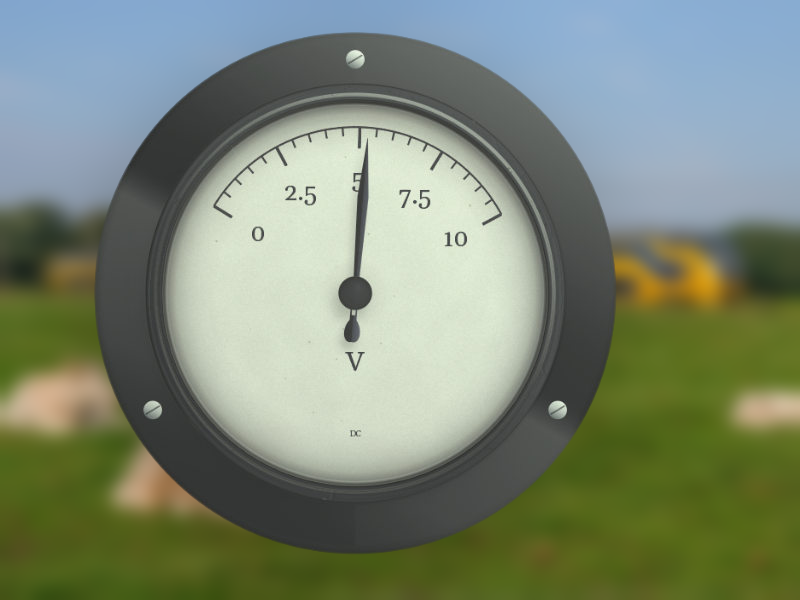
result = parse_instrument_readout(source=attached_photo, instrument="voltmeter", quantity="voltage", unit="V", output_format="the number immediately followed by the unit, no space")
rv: 5.25V
